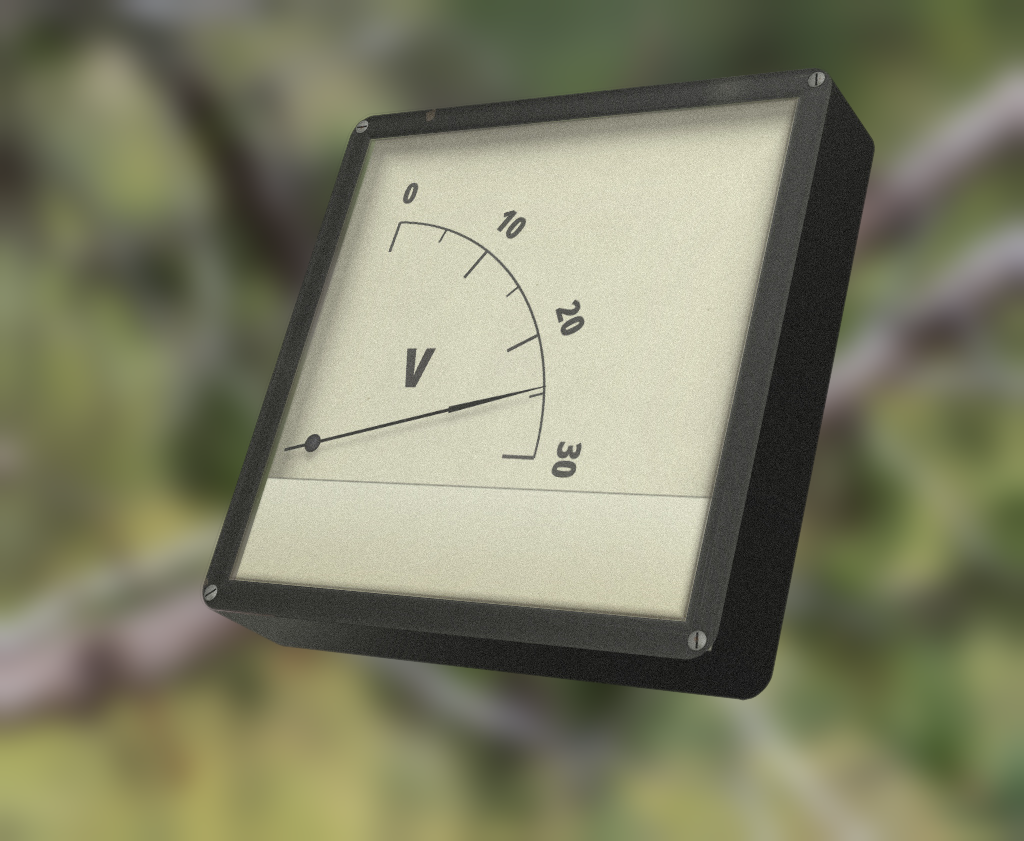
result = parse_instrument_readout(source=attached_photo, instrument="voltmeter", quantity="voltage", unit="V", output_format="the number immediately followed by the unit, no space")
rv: 25V
